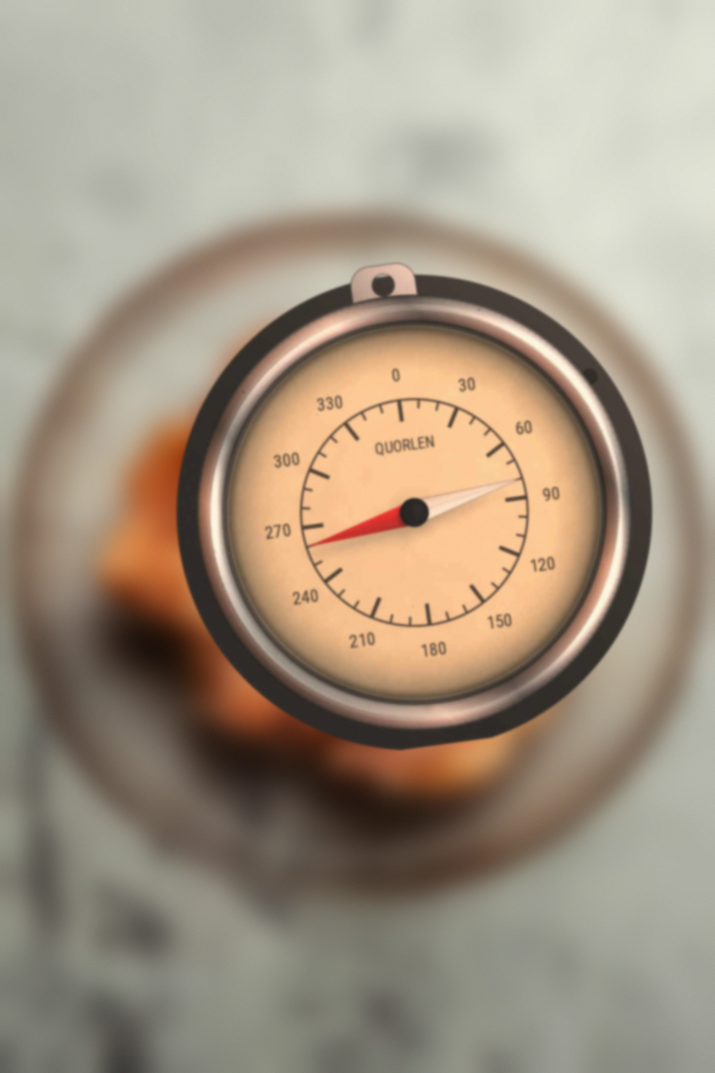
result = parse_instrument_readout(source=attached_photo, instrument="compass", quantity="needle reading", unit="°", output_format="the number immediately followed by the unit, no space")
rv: 260°
